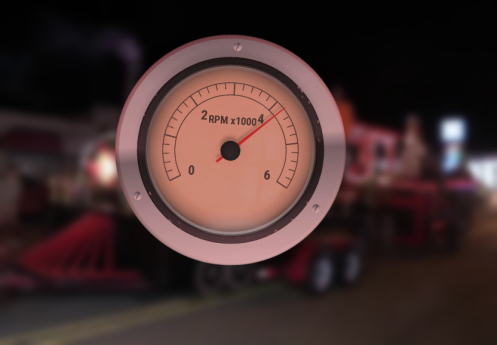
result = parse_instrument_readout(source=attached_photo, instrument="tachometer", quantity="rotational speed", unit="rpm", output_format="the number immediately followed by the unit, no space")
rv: 4200rpm
